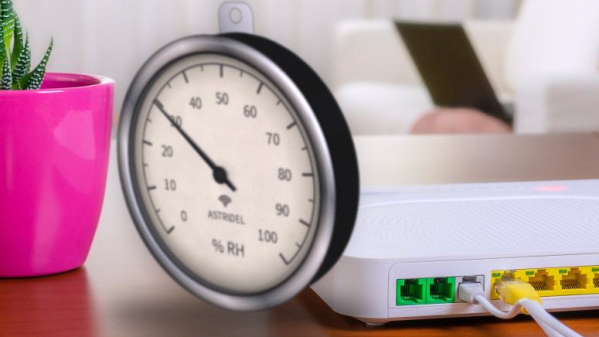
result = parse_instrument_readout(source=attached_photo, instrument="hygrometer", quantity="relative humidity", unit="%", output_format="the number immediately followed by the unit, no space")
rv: 30%
